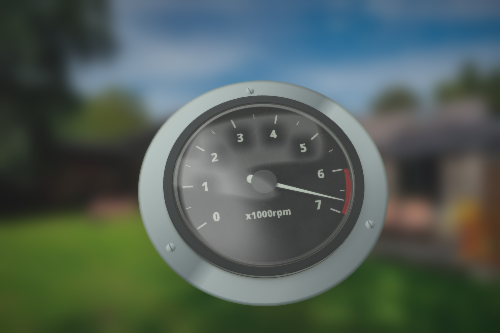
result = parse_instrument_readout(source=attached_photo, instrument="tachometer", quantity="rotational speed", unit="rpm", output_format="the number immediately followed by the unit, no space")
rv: 6750rpm
